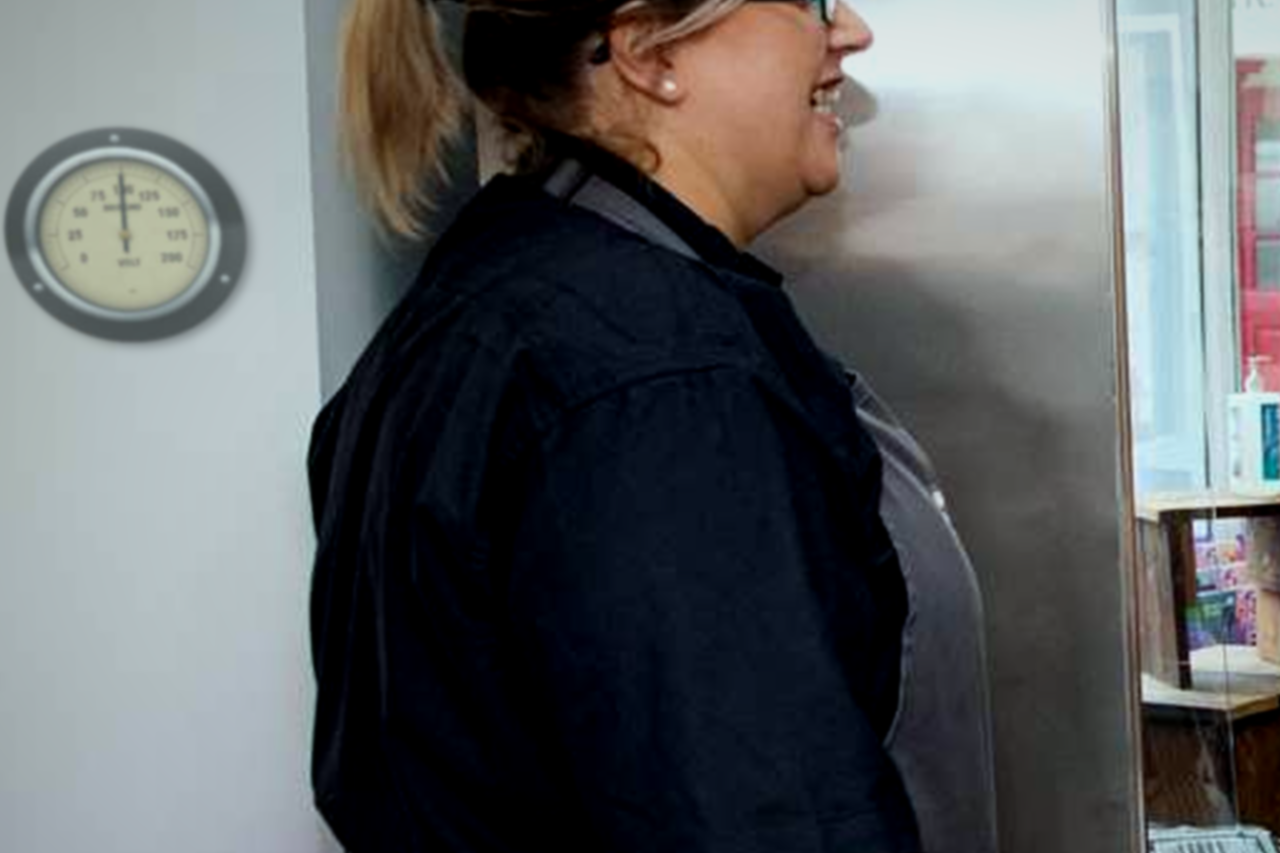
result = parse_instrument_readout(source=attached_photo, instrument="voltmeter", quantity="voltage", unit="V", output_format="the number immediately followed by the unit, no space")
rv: 100V
